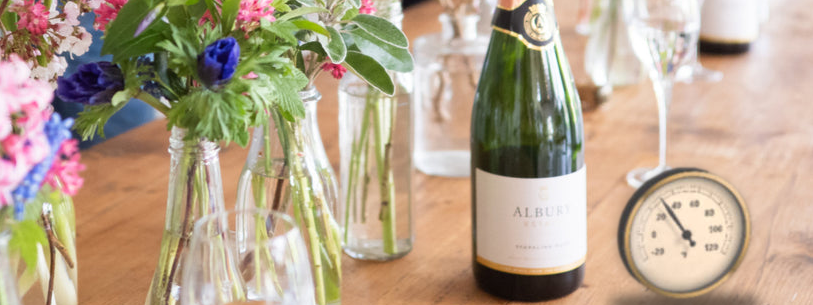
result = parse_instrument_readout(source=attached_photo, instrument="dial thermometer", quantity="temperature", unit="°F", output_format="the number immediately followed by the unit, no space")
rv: 30°F
